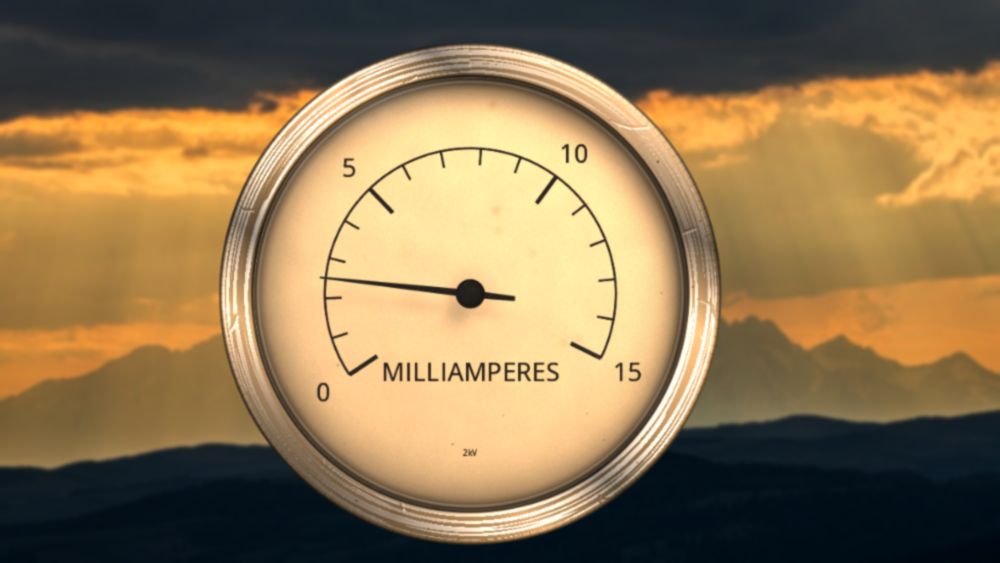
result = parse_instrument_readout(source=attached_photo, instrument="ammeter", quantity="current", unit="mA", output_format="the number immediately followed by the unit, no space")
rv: 2.5mA
